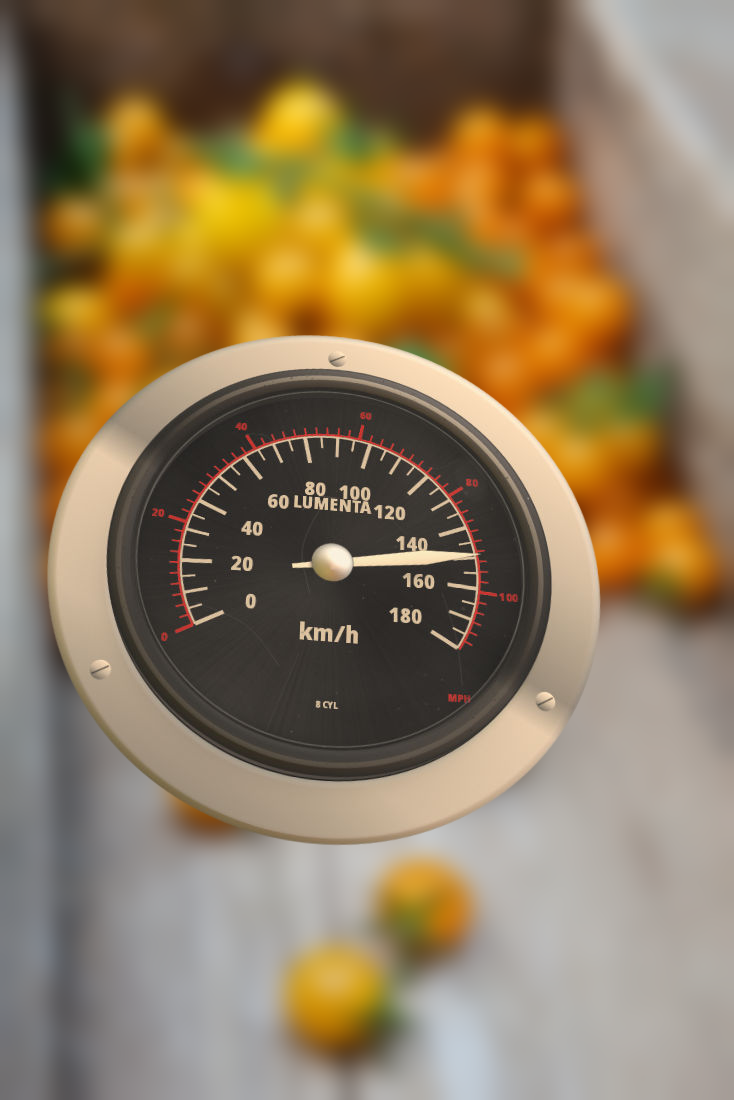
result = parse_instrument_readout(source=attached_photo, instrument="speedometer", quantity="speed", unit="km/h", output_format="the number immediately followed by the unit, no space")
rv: 150km/h
